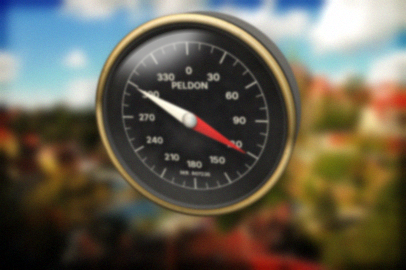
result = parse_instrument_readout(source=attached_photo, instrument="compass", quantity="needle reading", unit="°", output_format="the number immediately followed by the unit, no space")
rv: 120°
